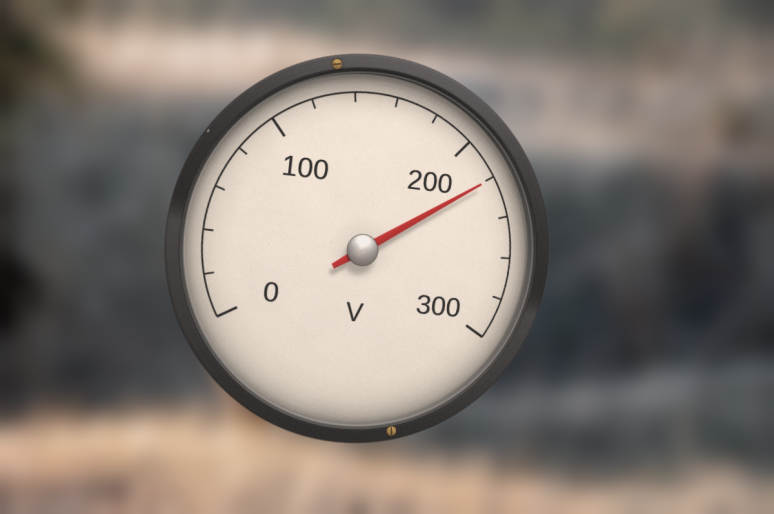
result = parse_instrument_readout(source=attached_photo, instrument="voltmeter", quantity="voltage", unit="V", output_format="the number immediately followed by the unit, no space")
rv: 220V
